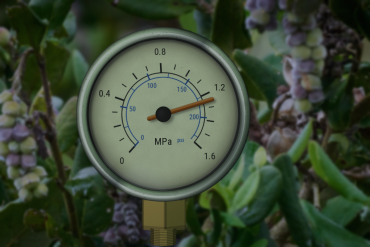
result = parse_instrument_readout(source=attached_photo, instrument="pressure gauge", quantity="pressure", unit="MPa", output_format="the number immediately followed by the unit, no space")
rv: 1.25MPa
